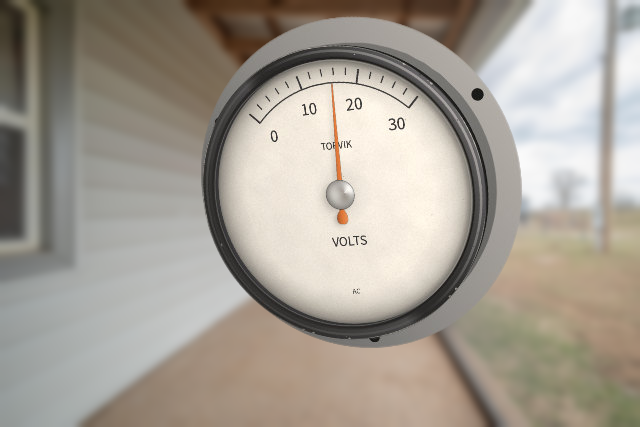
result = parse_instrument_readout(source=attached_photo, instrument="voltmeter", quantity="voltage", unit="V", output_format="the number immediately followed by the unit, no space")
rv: 16V
